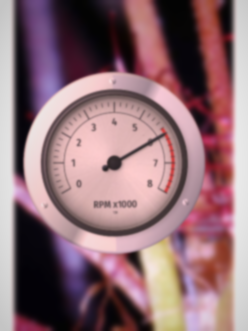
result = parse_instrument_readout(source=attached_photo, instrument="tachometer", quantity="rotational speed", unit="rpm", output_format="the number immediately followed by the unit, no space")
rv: 6000rpm
